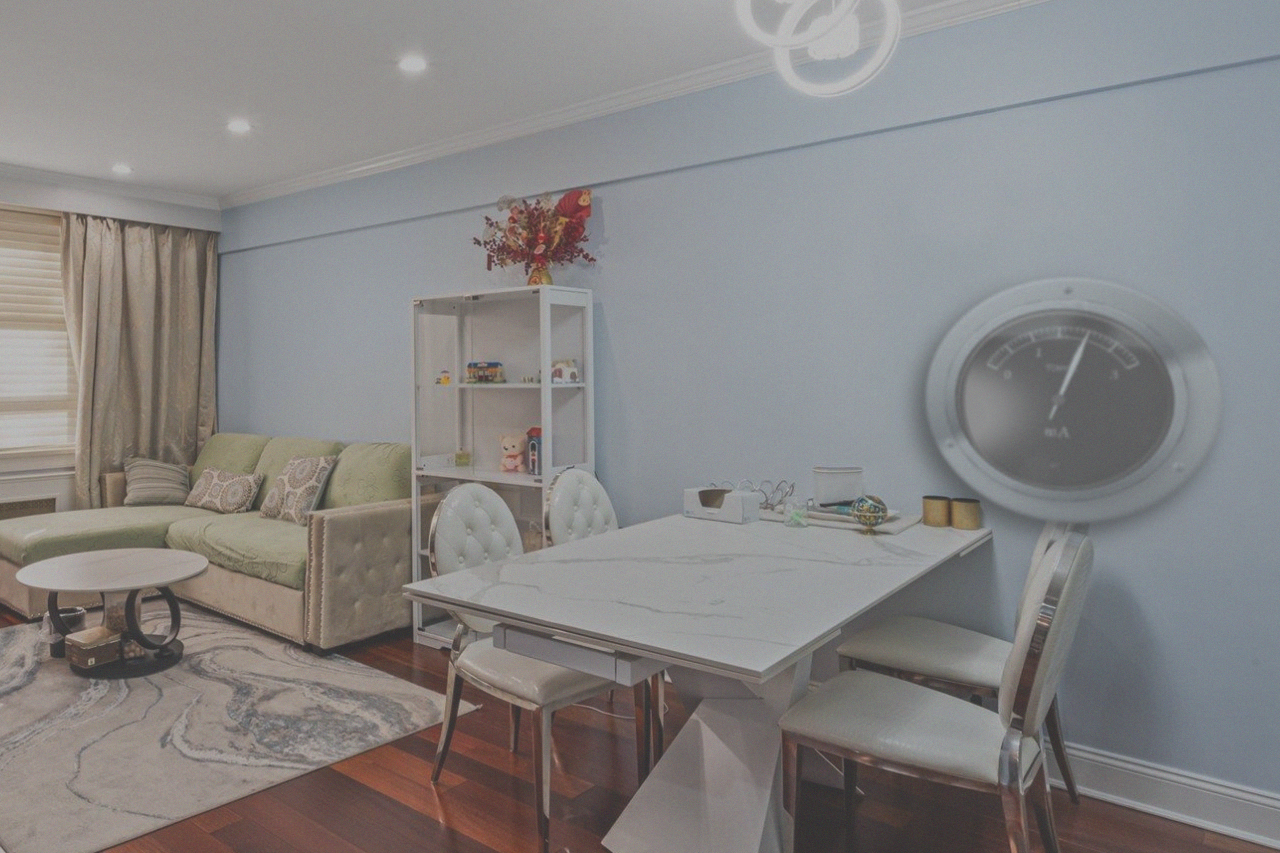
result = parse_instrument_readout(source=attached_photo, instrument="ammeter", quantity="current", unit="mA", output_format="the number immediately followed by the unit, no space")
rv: 2mA
